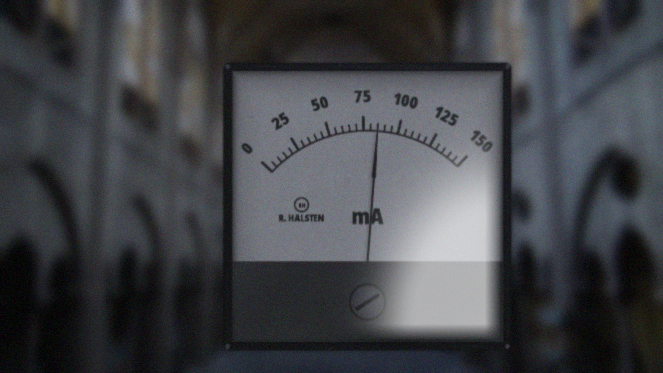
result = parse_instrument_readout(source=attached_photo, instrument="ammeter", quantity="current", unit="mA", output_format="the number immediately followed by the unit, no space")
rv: 85mA
